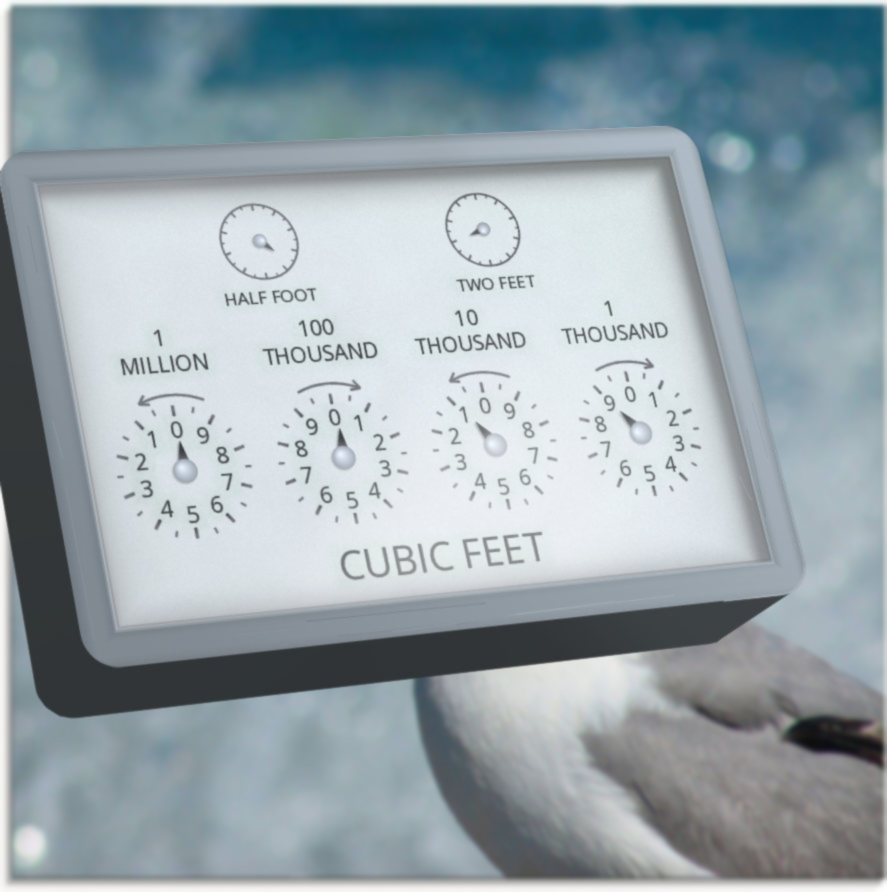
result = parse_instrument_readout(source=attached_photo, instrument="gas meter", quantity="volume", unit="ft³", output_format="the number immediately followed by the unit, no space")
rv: 900ft³
